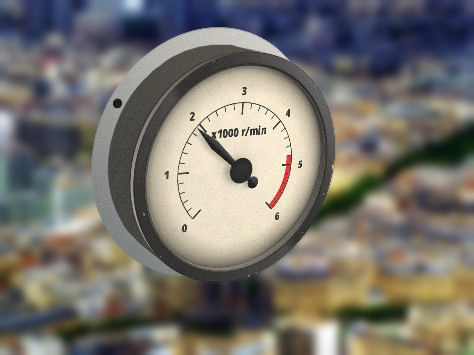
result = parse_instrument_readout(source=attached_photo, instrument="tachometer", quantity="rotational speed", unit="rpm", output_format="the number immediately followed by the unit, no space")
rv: 1900rpm
